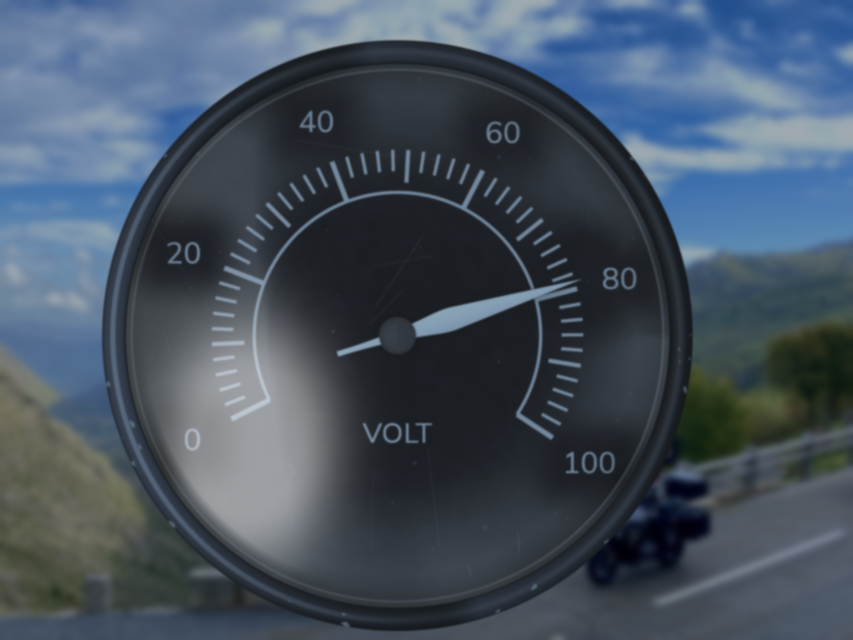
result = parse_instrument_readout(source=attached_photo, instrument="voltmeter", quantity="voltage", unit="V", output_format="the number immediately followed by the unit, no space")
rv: 79V
